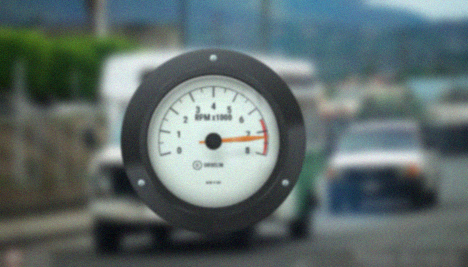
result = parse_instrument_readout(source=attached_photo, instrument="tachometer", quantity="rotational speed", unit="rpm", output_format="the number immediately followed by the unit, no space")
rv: 7250rpm
